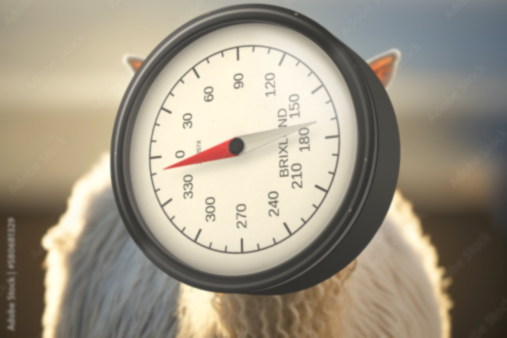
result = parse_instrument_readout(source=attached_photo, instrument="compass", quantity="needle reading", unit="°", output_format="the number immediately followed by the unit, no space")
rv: 350°
